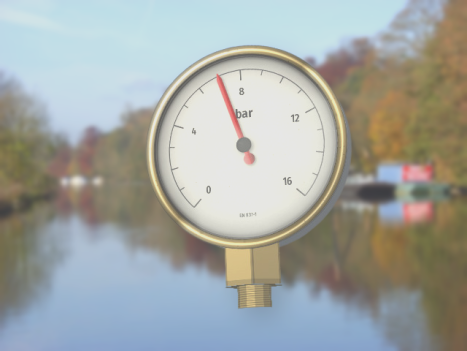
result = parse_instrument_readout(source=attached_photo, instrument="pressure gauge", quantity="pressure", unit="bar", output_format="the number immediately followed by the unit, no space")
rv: 7bar
